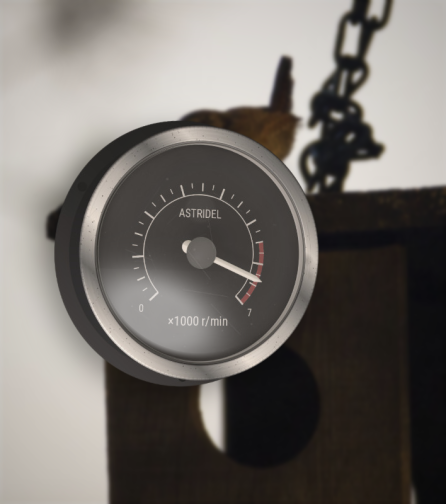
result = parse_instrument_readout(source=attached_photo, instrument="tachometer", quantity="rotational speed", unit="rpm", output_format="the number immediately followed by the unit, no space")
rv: 6375rpm
